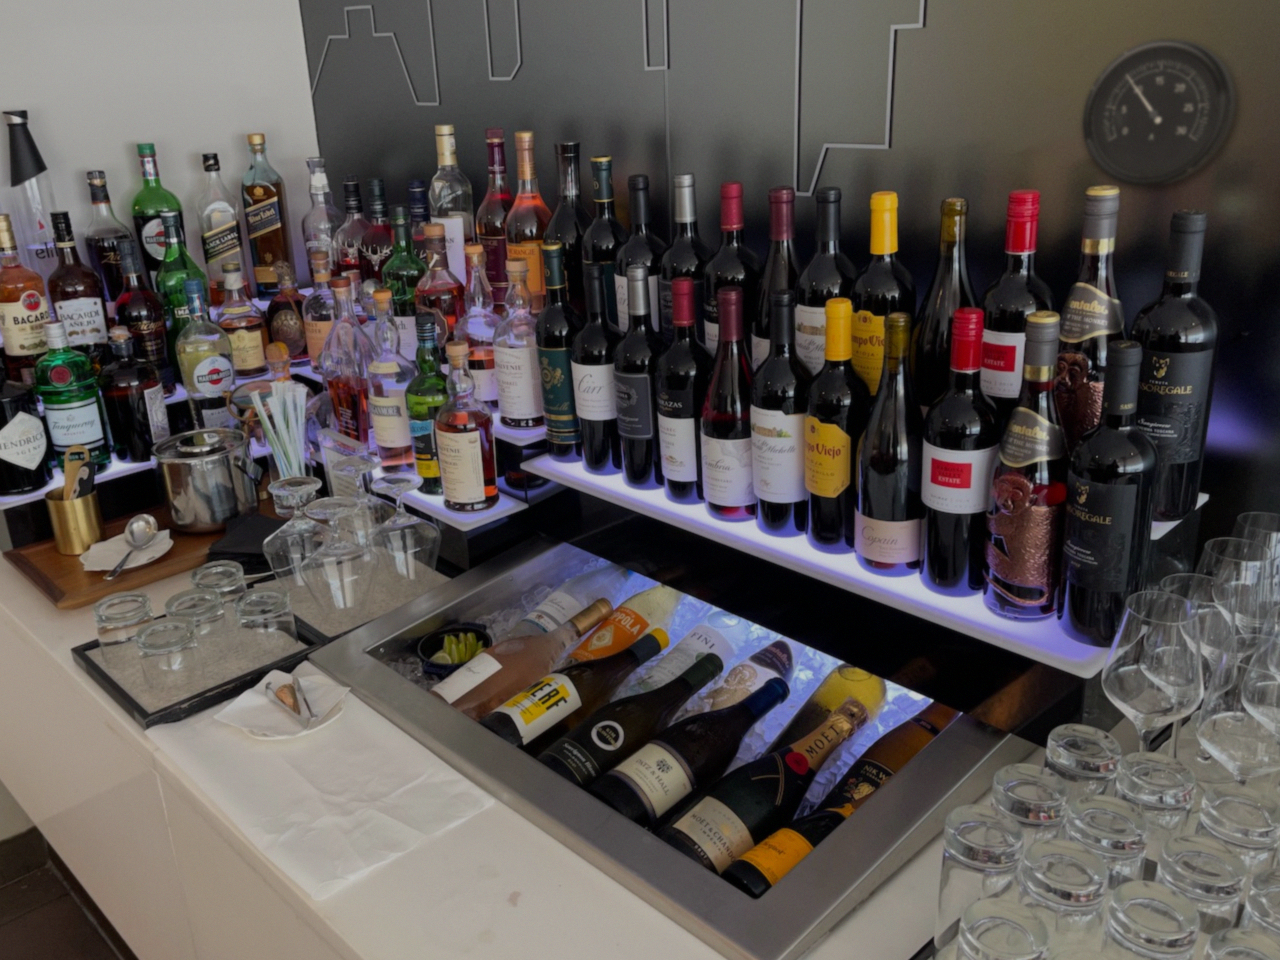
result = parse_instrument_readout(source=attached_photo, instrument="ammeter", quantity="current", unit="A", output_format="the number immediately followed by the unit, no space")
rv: 10A
